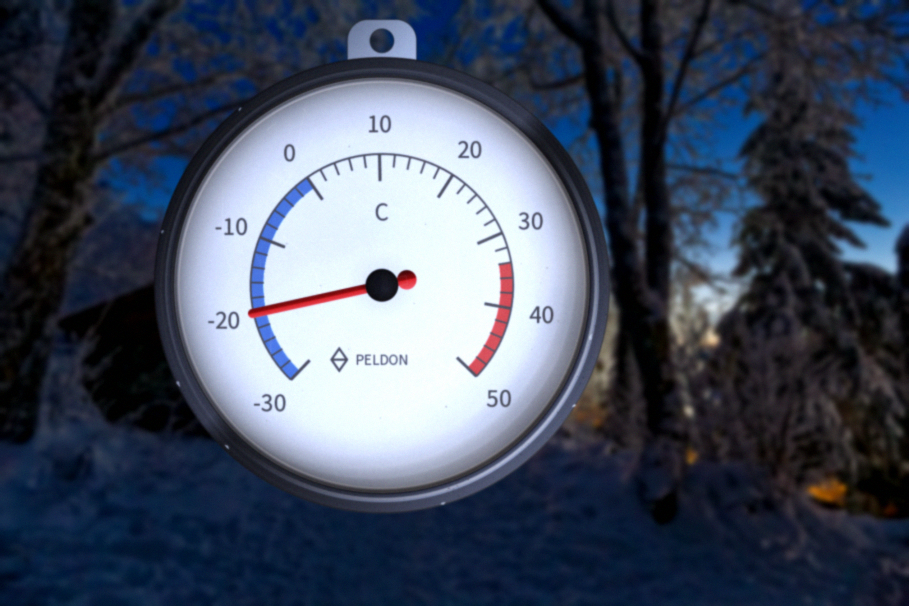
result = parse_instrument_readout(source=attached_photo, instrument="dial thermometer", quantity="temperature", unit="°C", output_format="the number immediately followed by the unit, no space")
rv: -20°C
